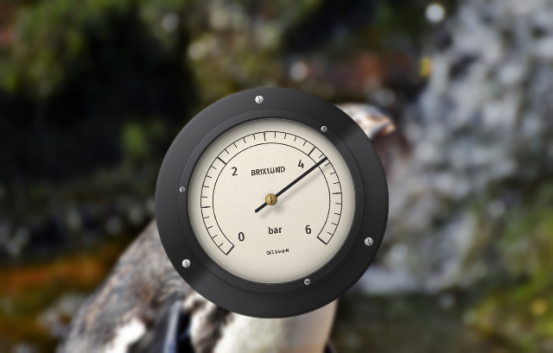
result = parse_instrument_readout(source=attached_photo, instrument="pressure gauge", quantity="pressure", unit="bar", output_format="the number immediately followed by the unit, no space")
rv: 4.3bar
